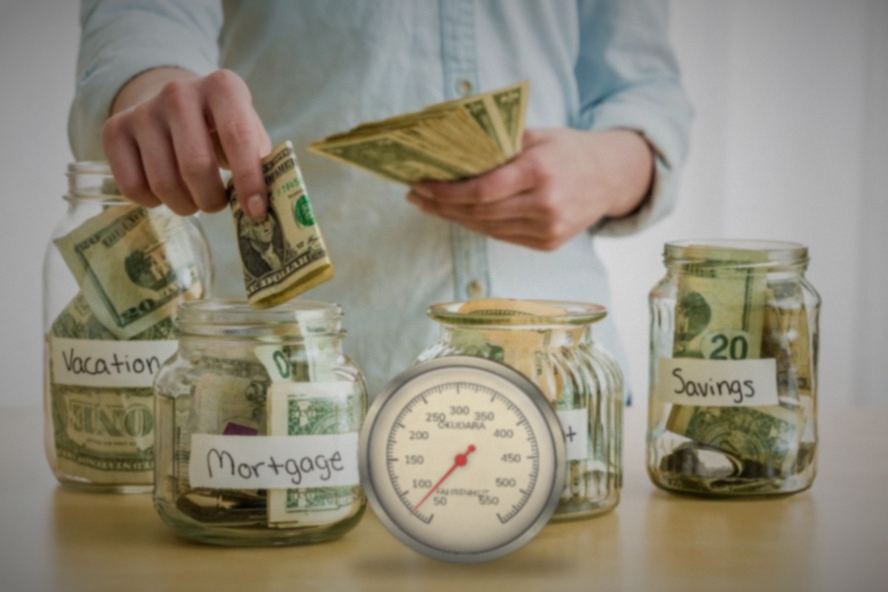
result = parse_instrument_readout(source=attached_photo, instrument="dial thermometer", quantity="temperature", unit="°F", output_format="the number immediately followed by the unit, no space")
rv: 75°F
